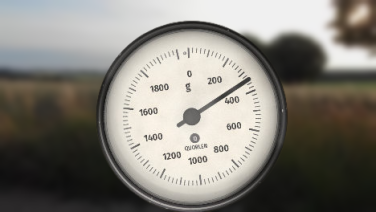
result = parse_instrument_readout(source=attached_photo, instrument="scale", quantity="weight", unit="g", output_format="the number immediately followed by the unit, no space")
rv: 340g
